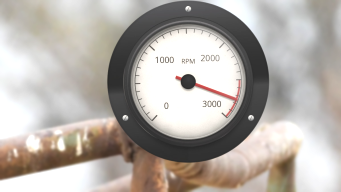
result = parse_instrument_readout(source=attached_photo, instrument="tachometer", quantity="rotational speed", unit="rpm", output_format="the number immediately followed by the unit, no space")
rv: 2750rpm
